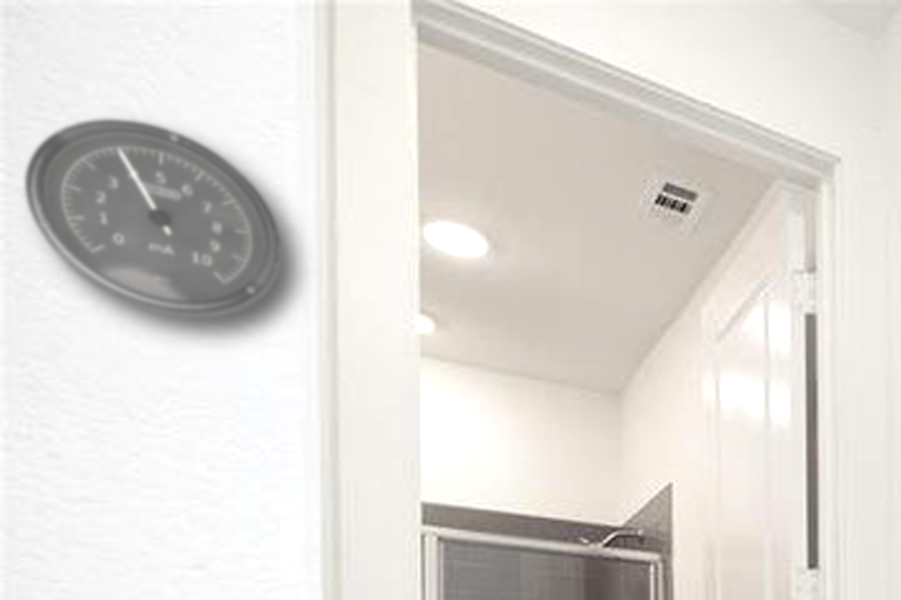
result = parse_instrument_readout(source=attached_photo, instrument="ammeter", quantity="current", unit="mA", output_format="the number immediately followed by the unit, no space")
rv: 4mA
